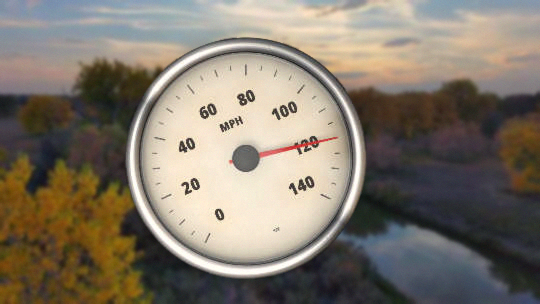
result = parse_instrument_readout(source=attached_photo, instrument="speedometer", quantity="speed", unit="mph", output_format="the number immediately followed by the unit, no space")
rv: 120mph
